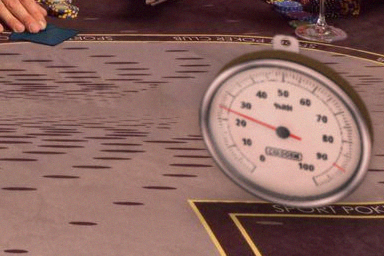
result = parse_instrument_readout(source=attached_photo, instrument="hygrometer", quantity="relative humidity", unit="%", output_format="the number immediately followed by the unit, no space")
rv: 25%
